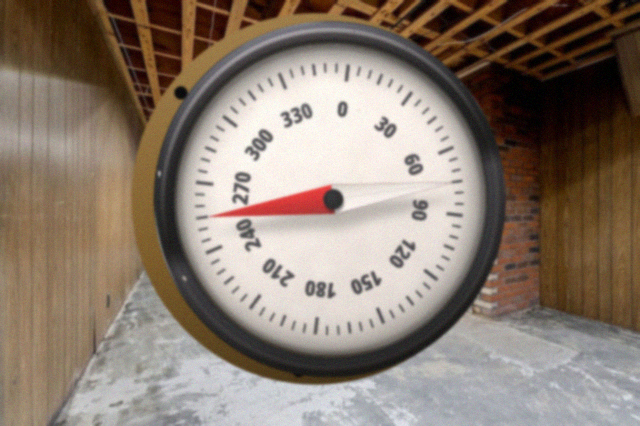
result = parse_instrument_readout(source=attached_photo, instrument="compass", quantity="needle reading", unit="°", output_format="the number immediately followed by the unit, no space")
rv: 255°
